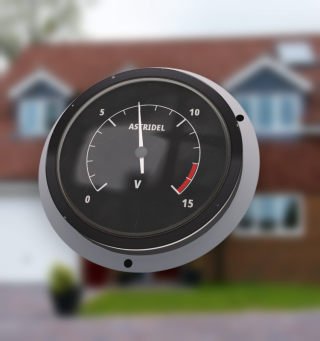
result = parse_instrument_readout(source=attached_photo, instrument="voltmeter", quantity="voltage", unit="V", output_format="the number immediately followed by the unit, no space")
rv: 7V
